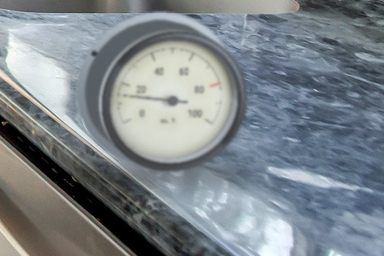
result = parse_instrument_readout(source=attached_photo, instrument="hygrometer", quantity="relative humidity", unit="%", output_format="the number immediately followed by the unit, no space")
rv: 15%
